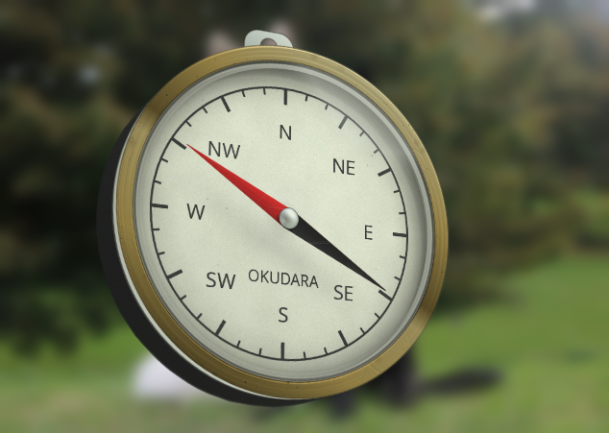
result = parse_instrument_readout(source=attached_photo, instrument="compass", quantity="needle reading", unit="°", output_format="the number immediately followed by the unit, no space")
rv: 300°
